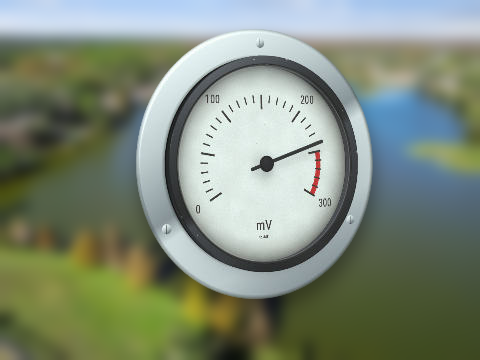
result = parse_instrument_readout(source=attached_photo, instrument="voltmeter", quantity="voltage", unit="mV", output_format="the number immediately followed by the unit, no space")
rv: 240mV
